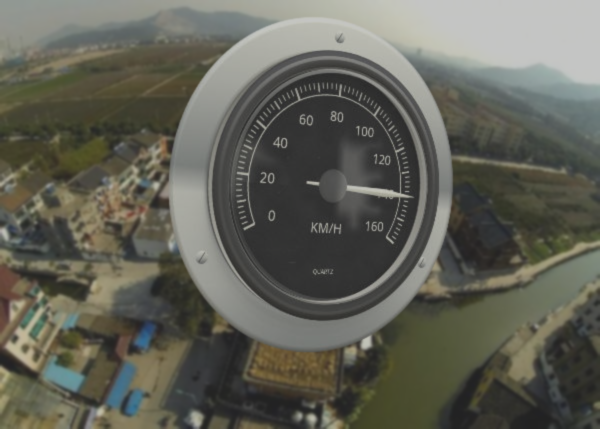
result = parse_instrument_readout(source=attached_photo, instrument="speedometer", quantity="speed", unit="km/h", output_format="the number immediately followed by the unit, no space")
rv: 140km/h
